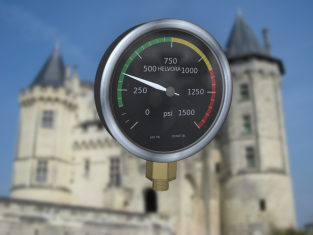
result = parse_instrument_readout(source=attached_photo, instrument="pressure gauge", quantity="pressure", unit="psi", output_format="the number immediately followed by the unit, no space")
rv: 350psi
